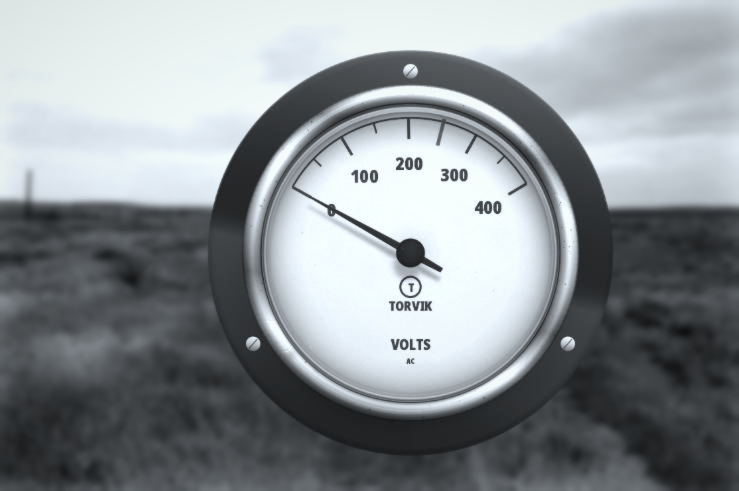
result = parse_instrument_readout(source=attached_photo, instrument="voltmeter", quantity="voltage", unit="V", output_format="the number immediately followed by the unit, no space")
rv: 0V
